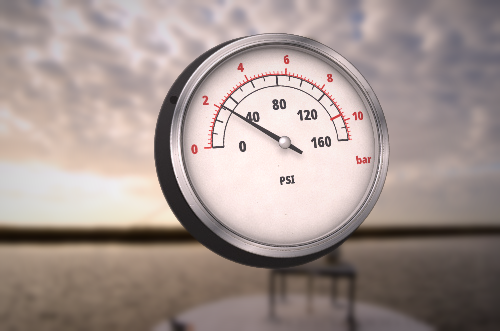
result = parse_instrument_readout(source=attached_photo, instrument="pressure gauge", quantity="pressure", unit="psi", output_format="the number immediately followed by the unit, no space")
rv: 30psi
